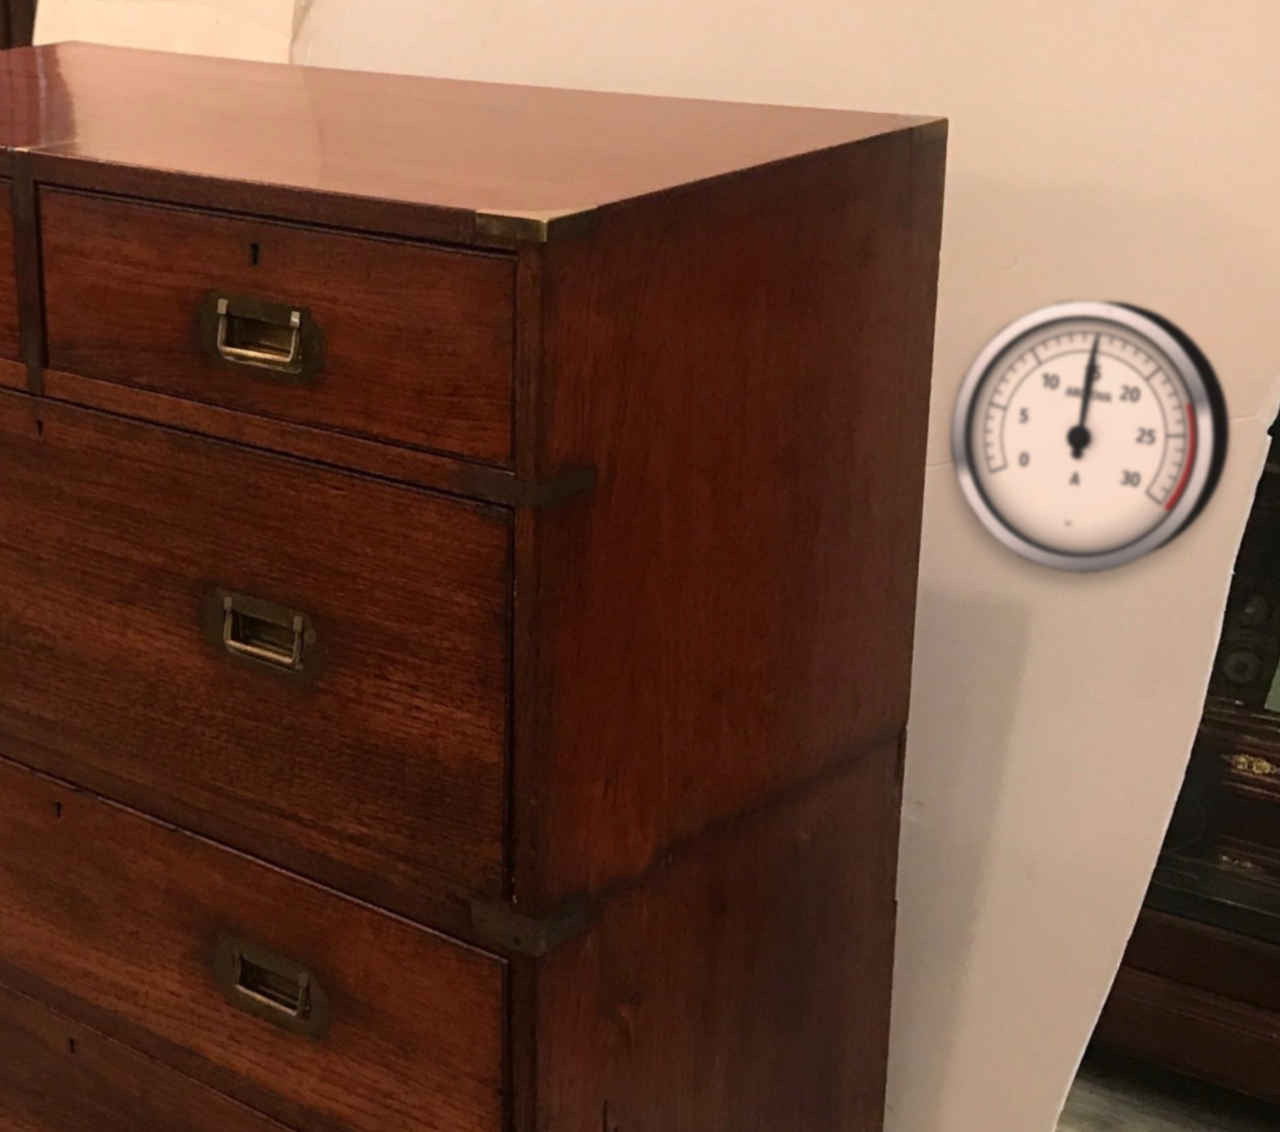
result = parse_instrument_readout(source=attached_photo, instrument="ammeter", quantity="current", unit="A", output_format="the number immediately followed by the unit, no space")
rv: 15A
